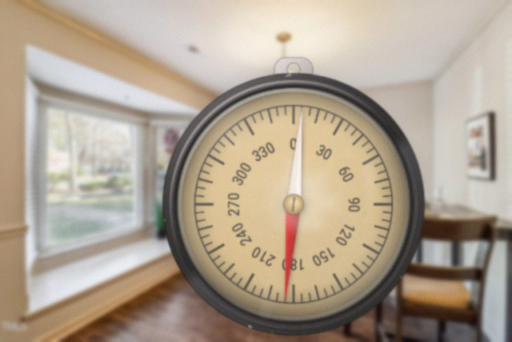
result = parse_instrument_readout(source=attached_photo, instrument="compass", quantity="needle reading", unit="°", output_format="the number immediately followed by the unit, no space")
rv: 185°
